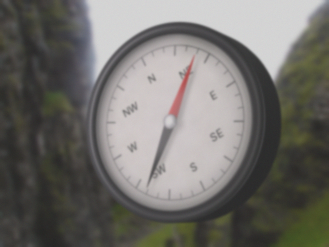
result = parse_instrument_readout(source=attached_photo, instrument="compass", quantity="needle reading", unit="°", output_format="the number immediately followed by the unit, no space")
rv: 50°
